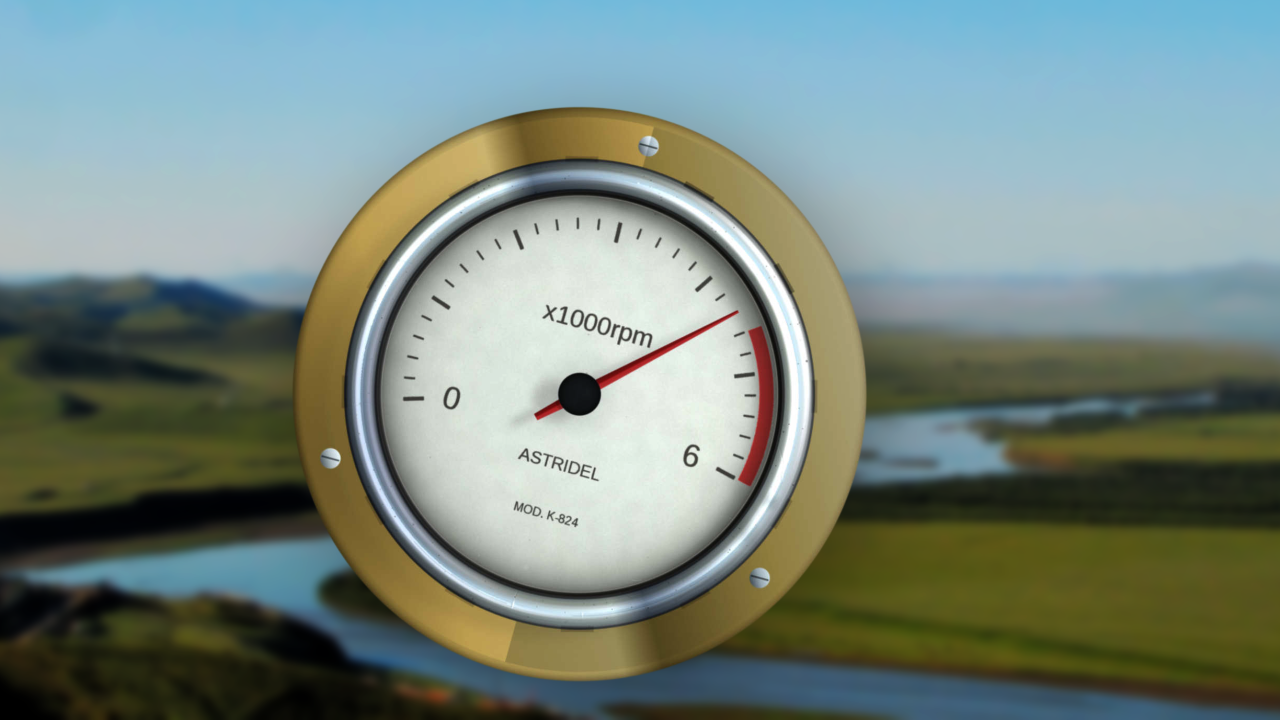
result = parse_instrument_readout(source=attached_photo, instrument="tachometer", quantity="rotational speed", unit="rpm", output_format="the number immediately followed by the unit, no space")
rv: 4400rpm
